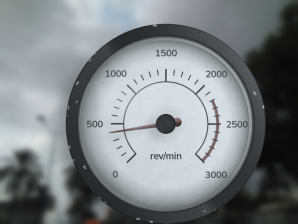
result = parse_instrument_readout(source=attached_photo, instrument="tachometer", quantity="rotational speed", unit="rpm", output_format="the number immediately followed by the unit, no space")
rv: 400rpm
